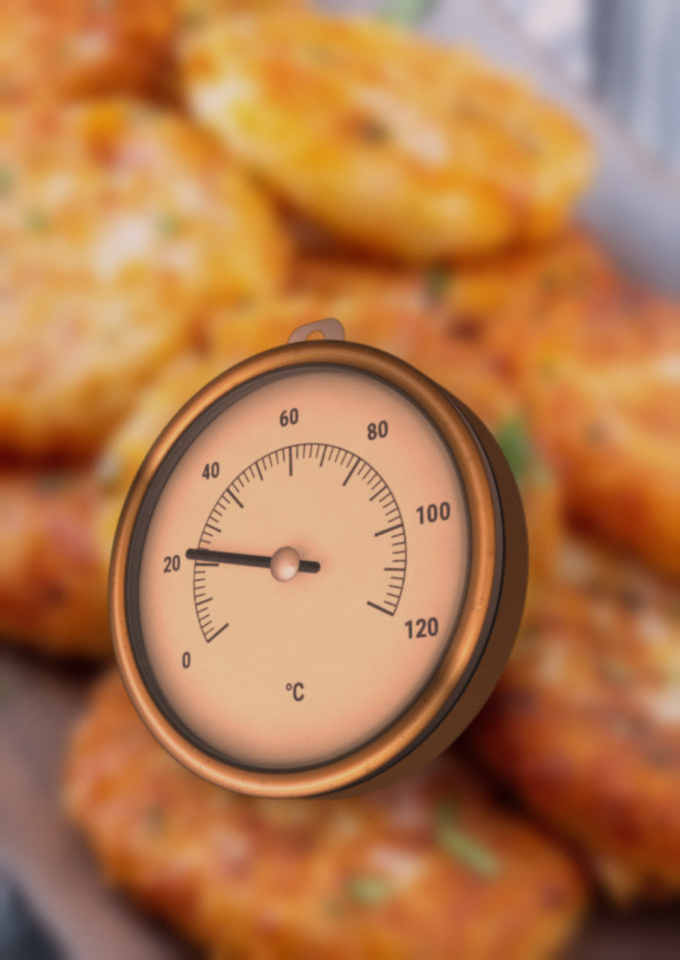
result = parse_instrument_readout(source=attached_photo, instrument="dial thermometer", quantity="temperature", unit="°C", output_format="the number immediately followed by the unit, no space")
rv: 22°C
